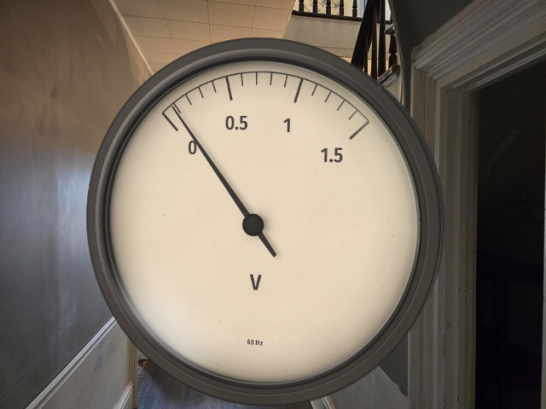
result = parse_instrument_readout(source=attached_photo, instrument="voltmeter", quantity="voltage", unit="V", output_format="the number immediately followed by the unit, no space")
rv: 0.1V
